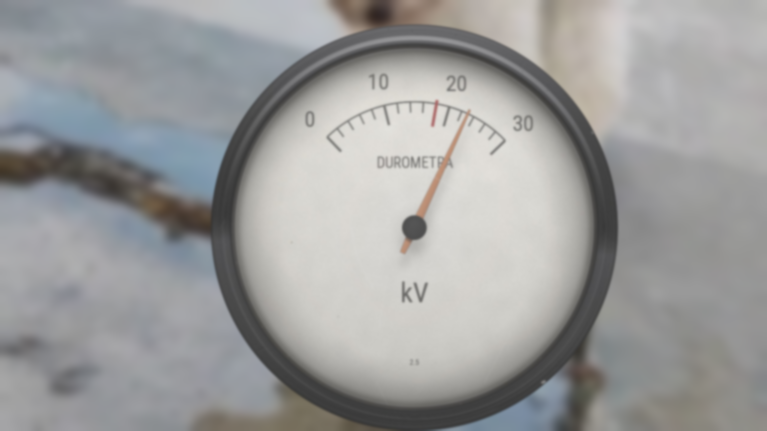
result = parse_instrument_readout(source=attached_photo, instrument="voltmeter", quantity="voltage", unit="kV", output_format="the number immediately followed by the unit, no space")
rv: 23kV
